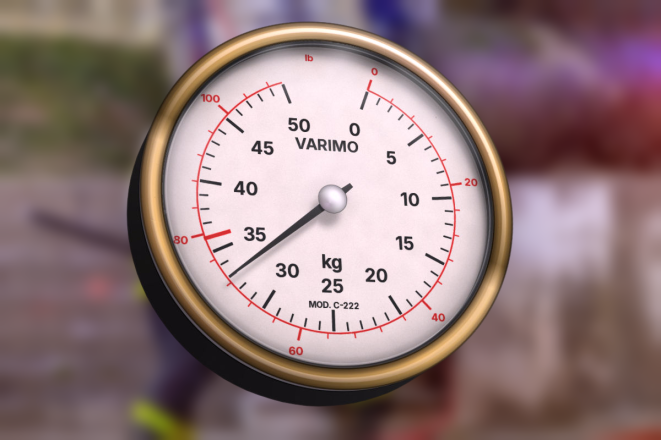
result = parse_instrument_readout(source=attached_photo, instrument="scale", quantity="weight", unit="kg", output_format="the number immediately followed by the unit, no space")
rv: 33kg
